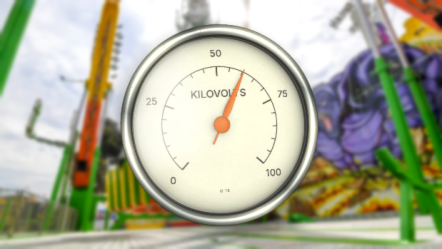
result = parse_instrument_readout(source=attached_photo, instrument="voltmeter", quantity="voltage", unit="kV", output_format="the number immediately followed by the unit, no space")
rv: 60kV
